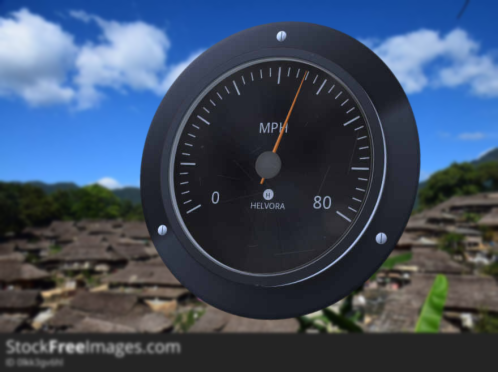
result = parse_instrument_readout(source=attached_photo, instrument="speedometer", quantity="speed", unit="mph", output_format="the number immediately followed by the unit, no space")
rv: 46mph
